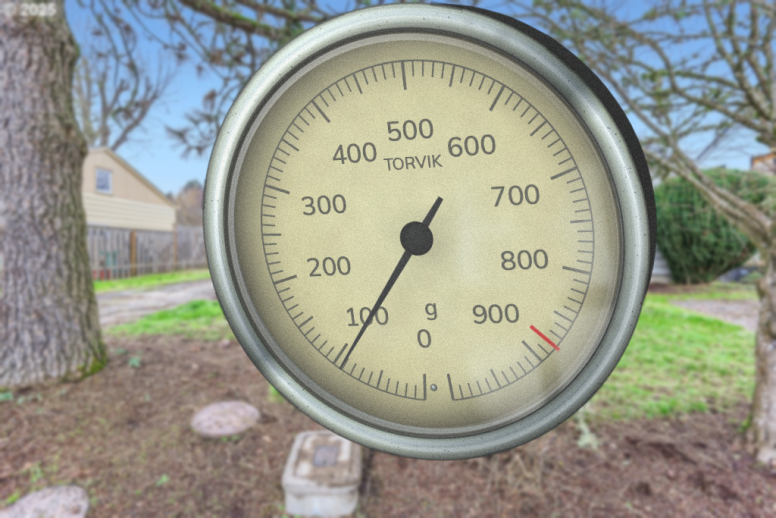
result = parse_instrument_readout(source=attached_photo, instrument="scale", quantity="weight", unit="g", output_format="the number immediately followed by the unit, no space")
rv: 90g
